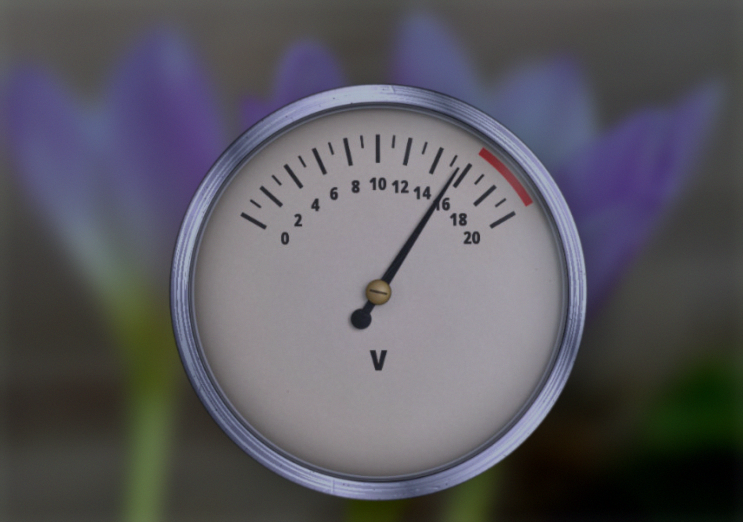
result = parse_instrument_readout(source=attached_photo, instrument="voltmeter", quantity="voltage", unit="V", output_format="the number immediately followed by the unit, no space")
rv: 15.5V
